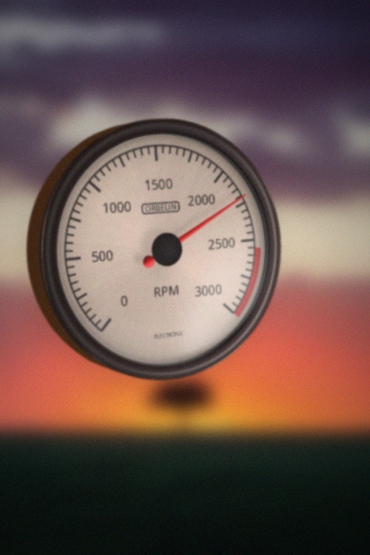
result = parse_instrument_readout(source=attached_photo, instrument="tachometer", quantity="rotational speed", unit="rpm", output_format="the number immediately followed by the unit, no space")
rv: 2200rpm
